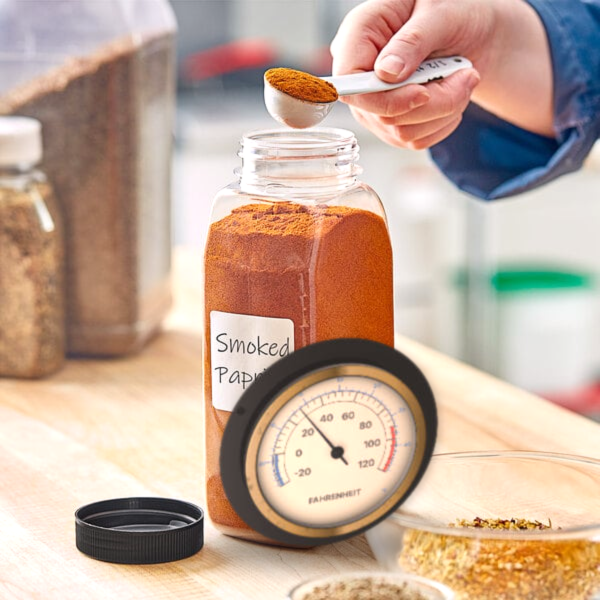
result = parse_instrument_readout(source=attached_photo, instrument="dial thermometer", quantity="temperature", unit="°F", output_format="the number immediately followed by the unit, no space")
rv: 28°F
